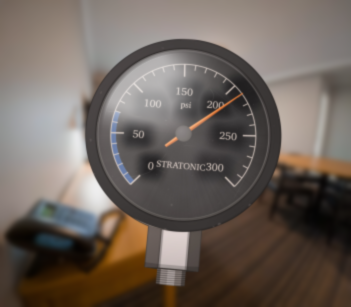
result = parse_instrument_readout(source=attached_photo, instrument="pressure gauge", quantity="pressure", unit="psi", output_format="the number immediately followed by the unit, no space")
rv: 210psi
